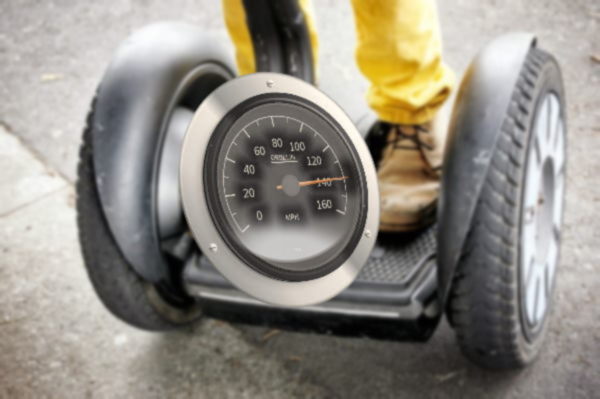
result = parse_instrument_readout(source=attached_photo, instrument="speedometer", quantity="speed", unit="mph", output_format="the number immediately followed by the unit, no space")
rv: 140mph
